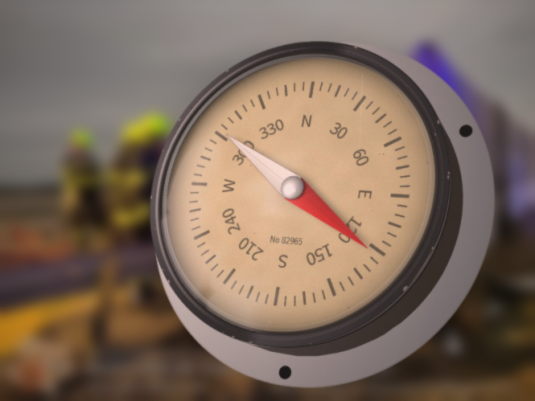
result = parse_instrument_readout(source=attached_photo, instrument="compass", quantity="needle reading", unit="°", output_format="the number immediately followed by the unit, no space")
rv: 122.5°
